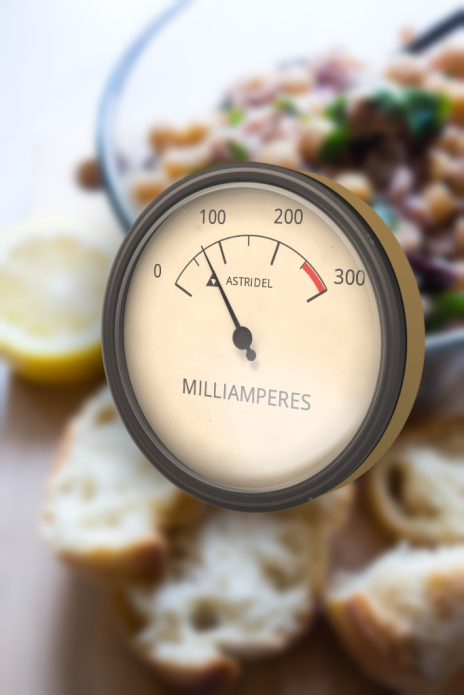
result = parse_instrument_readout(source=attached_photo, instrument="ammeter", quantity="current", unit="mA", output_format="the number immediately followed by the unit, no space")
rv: 75mA
